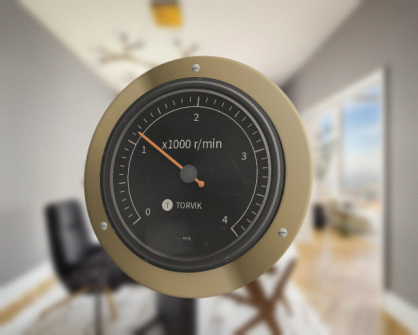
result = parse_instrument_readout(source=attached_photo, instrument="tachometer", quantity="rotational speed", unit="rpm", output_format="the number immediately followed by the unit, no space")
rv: 1150rpm
